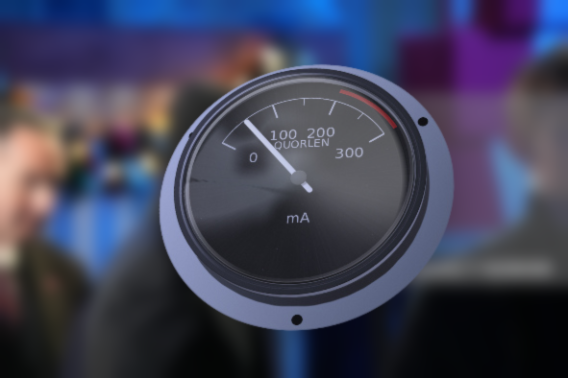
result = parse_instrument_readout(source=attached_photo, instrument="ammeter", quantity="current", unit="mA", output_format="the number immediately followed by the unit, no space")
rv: 50mA
